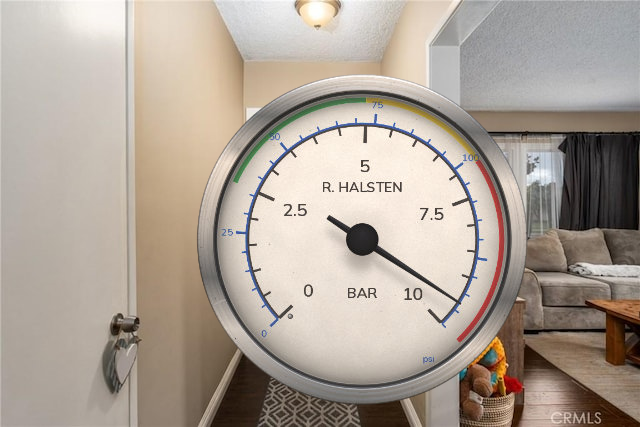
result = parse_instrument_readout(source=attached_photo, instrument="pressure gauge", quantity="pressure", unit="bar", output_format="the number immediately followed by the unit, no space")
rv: 9.5bar
